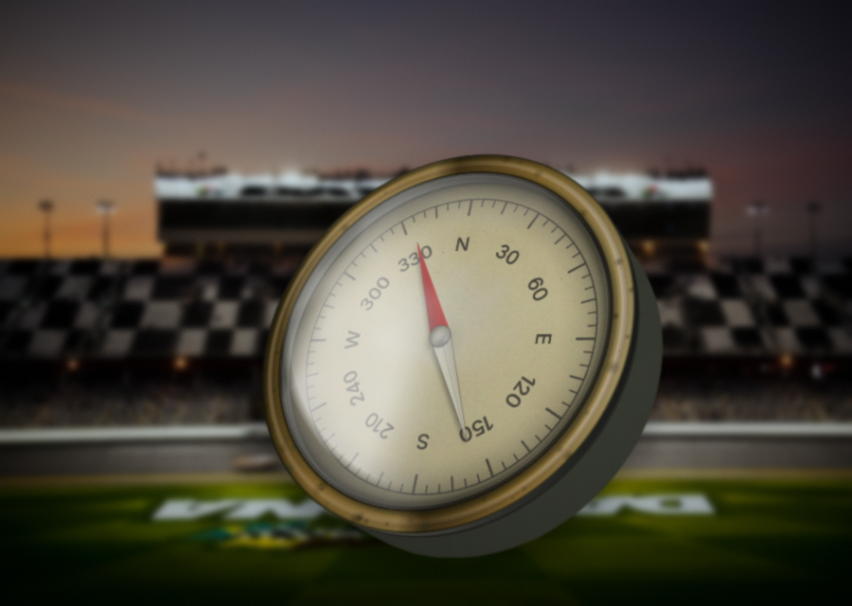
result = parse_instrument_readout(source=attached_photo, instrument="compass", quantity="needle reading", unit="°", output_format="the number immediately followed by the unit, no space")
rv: 335°
